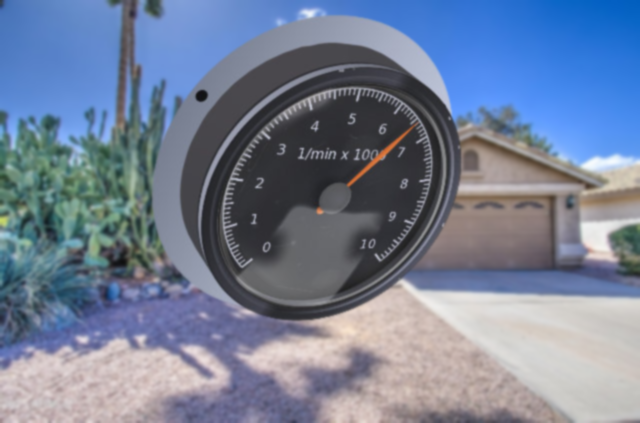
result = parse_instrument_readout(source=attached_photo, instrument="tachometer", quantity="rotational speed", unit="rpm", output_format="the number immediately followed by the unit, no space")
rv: 6500rpm
